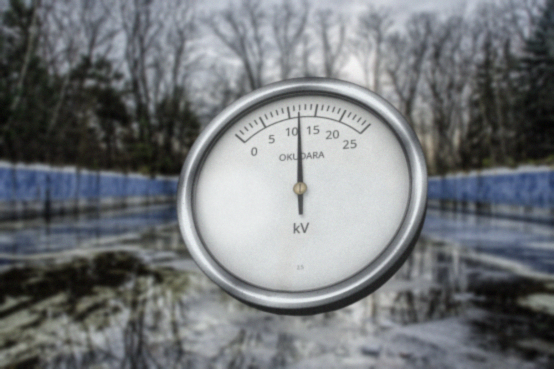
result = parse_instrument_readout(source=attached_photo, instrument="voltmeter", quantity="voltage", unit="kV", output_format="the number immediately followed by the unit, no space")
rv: 12kV
